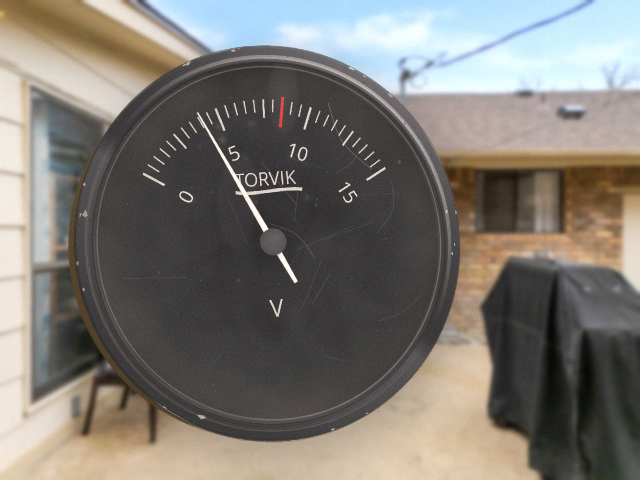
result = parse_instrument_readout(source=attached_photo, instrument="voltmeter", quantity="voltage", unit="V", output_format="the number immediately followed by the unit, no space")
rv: 4V
